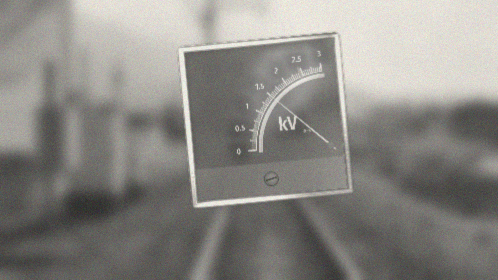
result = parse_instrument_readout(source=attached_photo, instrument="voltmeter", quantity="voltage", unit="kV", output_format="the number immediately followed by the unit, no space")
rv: 1.5kV
